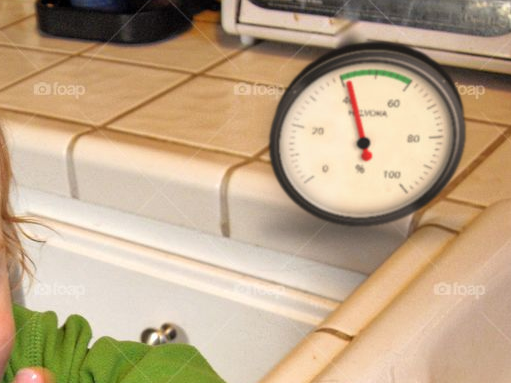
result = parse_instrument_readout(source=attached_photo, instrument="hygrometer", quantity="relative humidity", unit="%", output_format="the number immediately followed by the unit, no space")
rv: 42%
